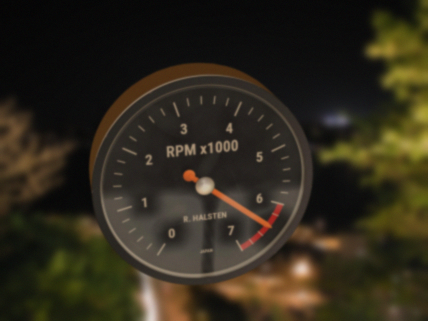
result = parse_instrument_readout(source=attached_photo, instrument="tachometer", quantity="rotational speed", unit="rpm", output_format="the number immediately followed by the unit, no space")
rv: 6400rpm
